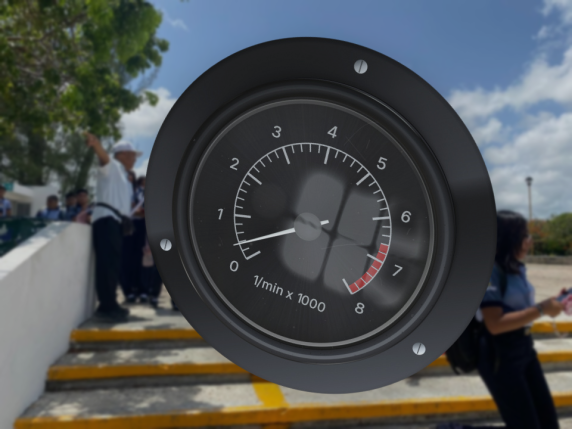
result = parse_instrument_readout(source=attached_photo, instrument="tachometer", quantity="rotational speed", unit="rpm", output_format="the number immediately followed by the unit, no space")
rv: 400rpm
